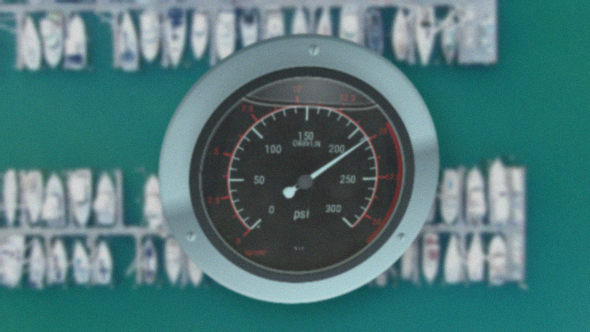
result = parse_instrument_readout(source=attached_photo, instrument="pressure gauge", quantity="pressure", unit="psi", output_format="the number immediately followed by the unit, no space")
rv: 210psi
